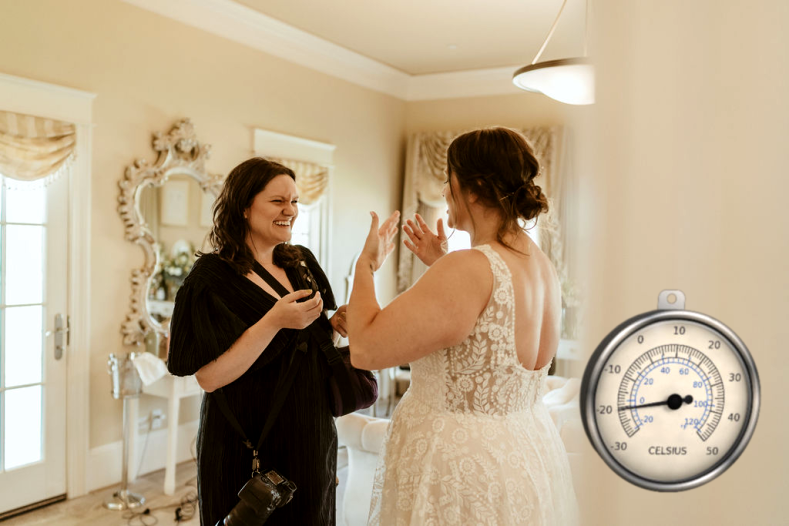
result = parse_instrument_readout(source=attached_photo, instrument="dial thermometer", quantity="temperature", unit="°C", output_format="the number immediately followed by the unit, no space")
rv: -20°C
